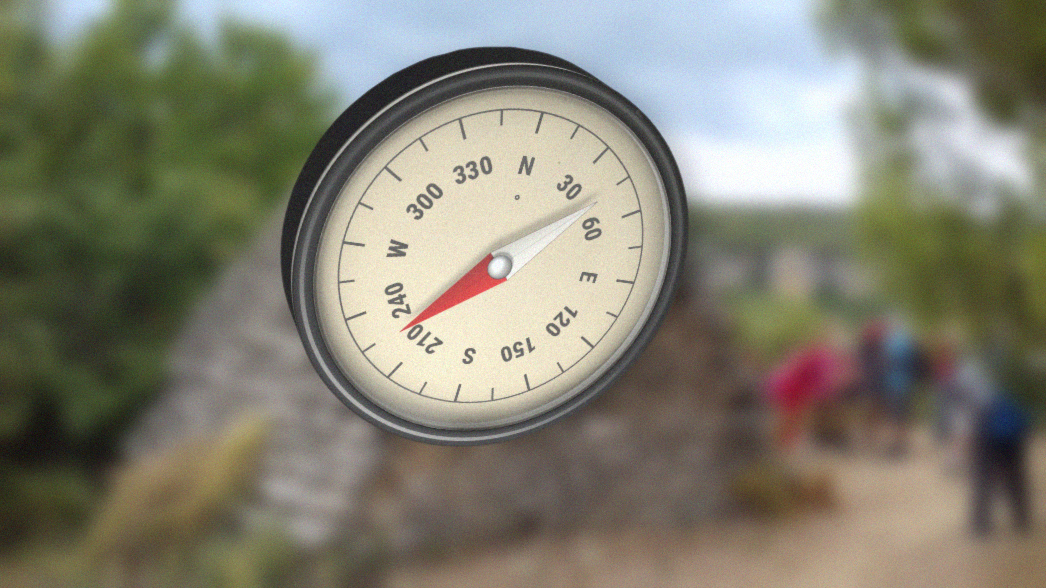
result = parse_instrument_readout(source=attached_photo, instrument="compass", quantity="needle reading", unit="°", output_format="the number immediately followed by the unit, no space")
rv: 225°
